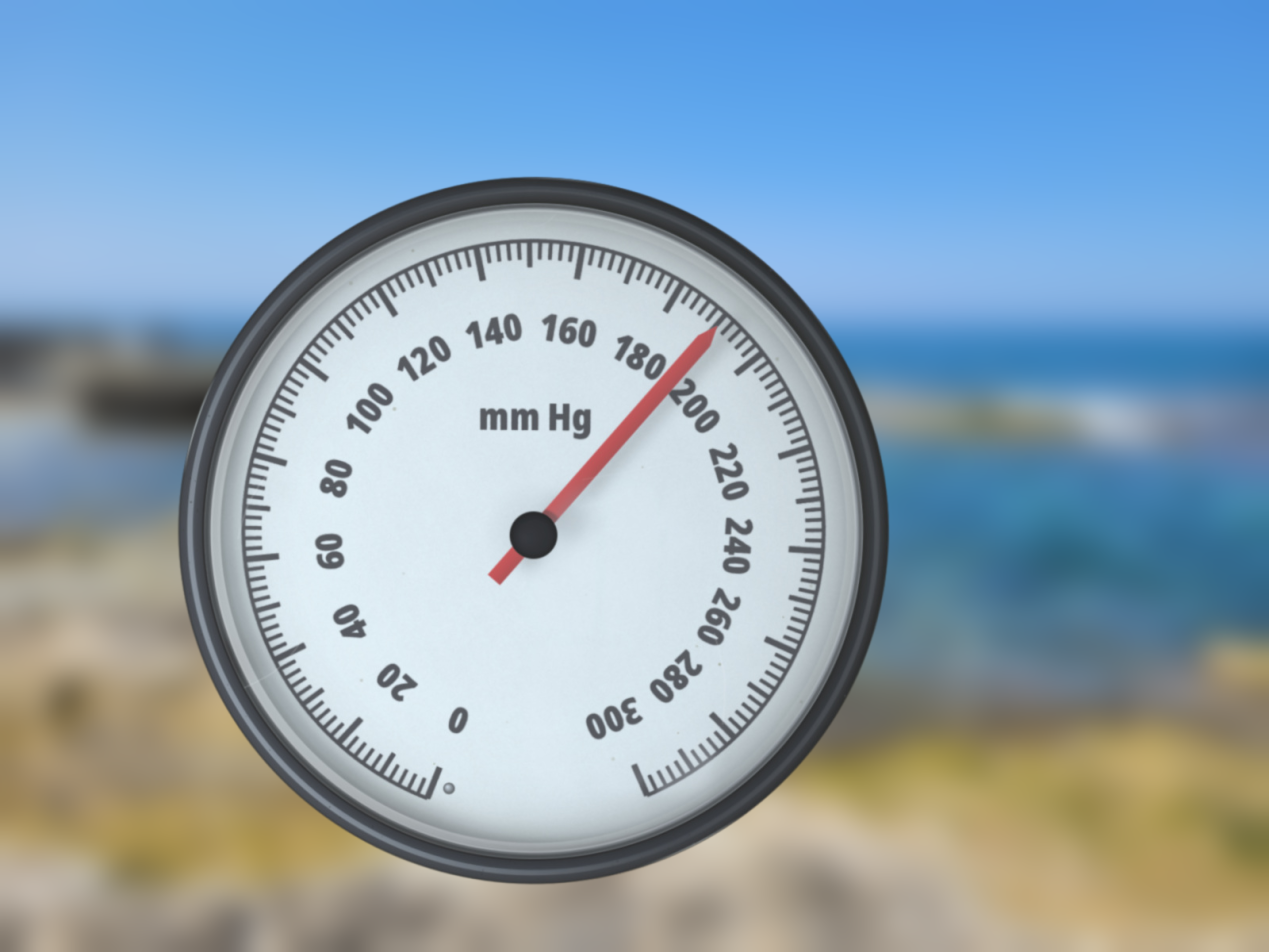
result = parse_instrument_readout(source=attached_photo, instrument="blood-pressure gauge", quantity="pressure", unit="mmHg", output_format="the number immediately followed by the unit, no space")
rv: 190mmHg
